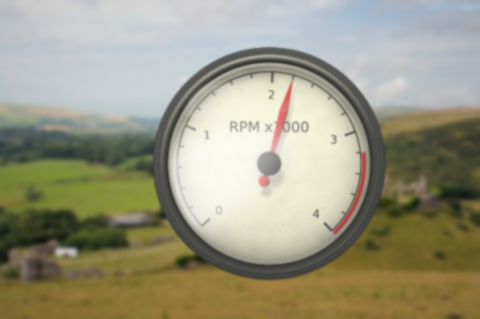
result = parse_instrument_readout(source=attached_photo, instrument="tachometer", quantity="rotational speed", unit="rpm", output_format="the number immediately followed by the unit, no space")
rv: 2200rpm
